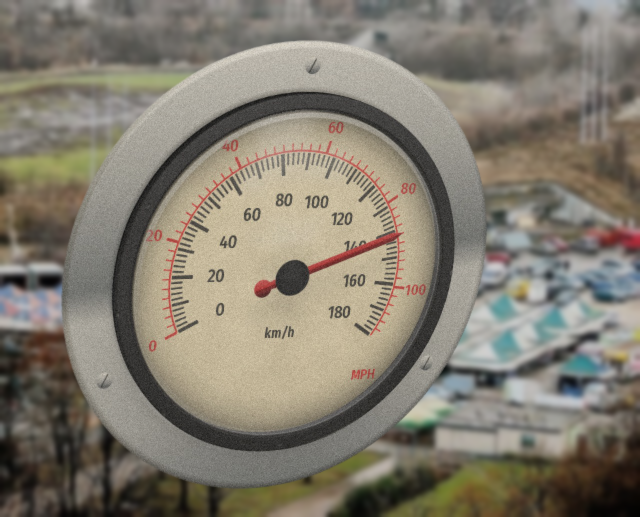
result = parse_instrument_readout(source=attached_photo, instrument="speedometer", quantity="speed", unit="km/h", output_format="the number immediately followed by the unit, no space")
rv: 140km/h
